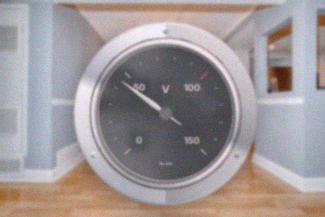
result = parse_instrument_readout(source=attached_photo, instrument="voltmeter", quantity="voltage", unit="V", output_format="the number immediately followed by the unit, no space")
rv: 45V
